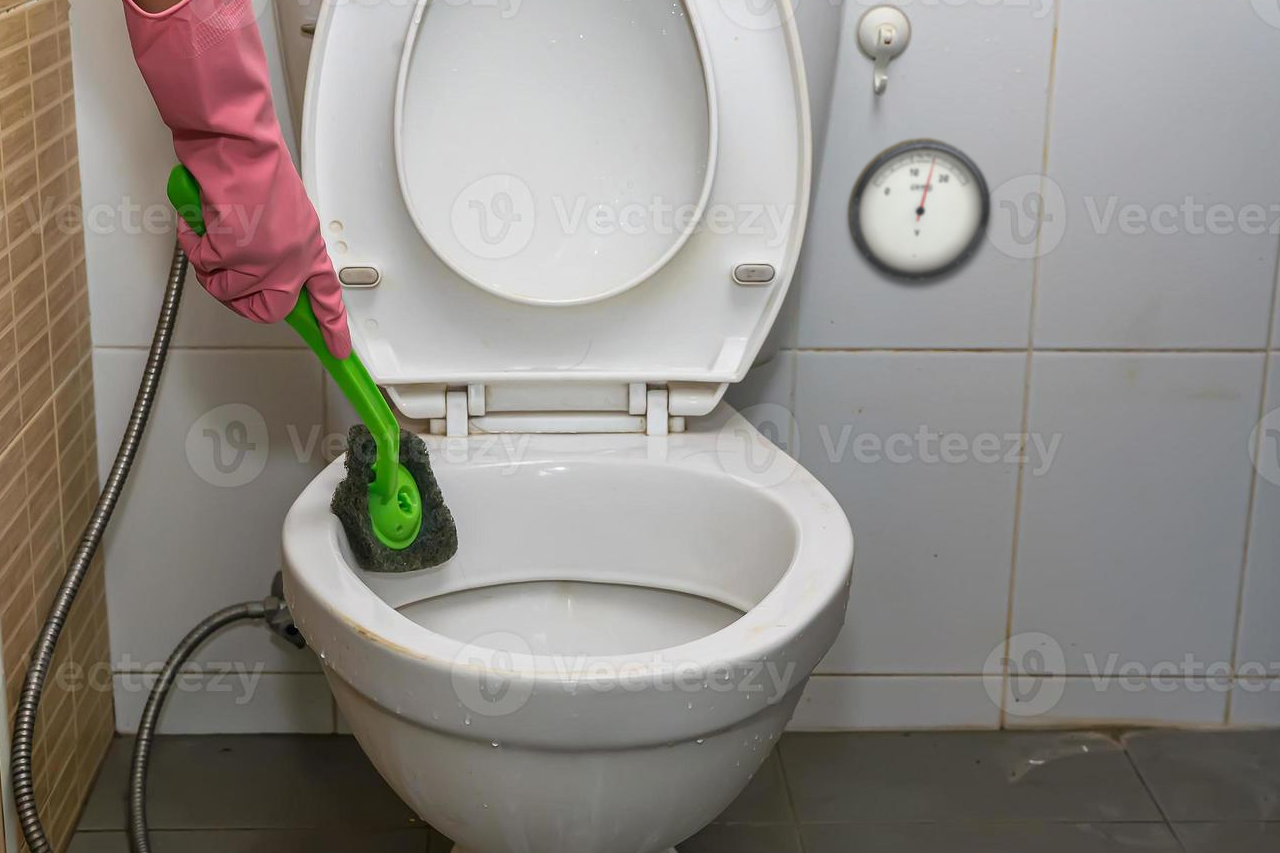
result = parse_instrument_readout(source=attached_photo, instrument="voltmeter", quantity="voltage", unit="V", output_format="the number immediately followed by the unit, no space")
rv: 15V
